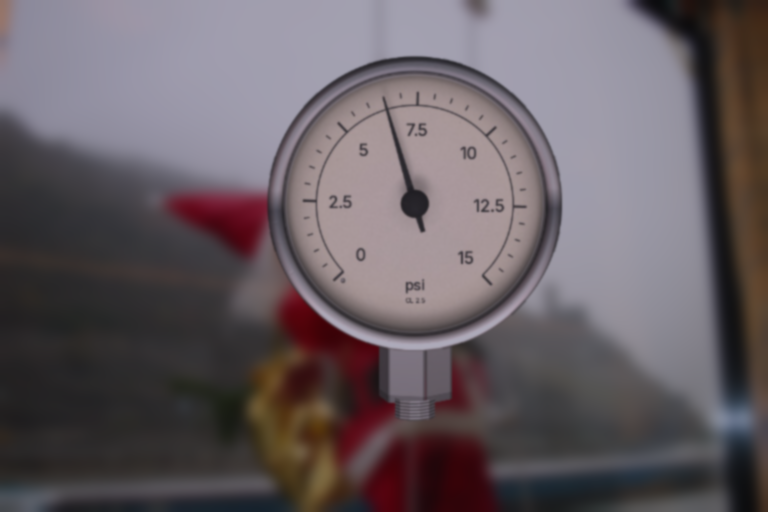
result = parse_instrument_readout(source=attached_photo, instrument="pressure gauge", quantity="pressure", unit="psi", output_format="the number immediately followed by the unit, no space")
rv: 6.5psi
